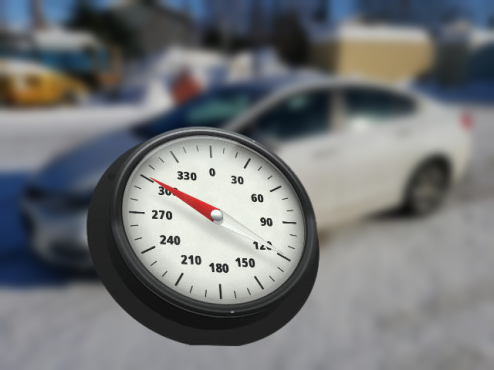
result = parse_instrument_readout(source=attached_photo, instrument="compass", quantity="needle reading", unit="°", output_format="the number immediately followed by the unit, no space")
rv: 300°
